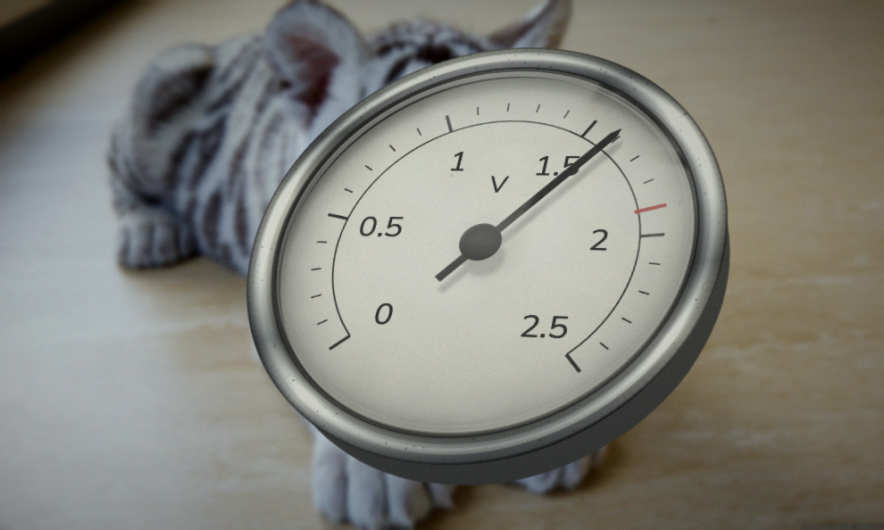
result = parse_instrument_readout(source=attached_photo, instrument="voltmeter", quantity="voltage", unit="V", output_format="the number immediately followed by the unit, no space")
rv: 1.6V
